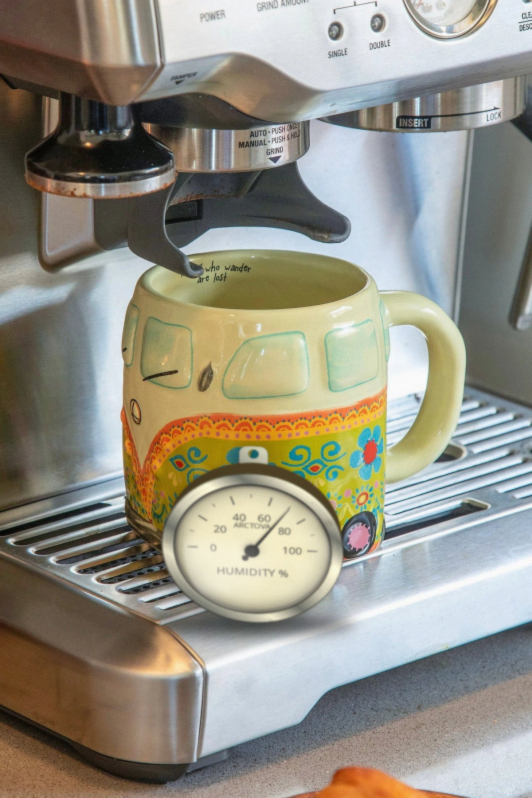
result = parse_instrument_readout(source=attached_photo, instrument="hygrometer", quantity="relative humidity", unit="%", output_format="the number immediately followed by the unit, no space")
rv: 70%
